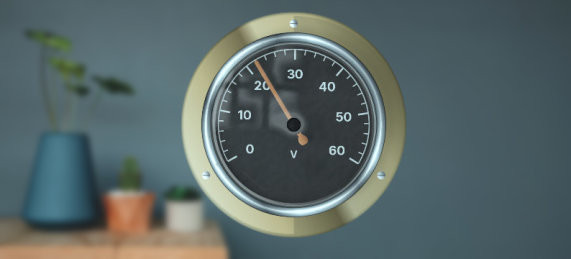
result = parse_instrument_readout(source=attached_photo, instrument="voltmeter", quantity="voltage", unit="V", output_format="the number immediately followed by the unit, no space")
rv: 22V
